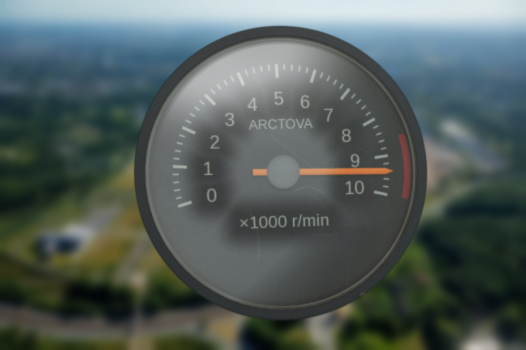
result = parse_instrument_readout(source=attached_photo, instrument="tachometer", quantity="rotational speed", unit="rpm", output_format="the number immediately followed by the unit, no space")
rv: 9400rpm
